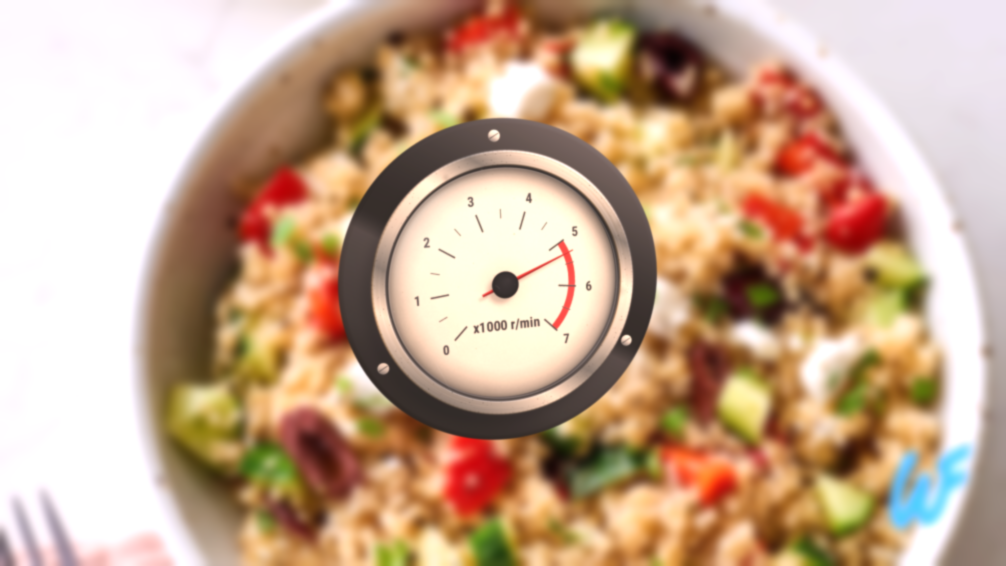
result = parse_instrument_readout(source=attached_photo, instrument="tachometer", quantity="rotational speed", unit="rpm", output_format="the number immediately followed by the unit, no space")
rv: 5250rpm
